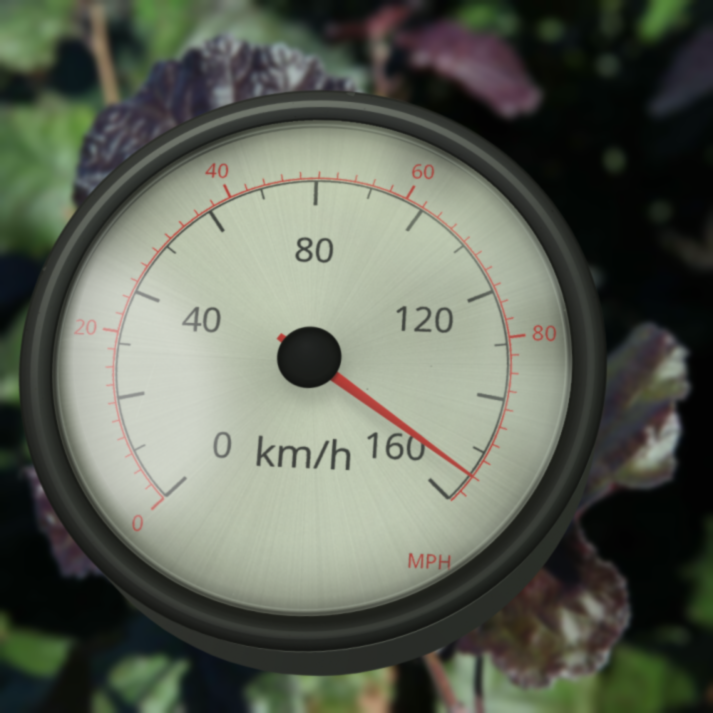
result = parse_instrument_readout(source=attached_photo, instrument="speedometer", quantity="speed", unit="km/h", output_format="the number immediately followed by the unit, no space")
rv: 155km/h
